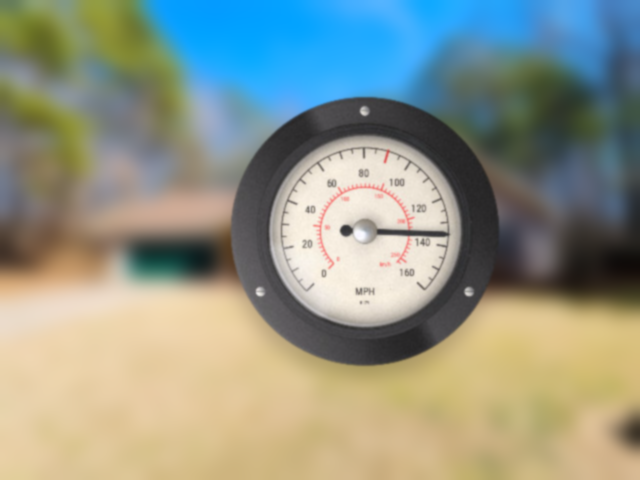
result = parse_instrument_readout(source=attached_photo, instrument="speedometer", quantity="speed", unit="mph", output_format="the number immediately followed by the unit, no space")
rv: 135mph
